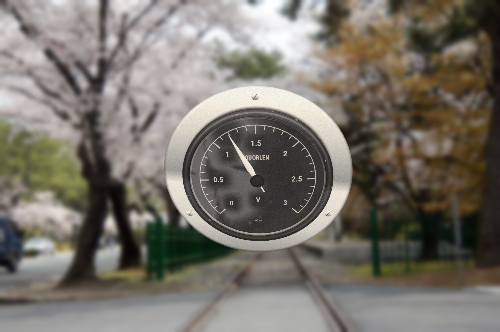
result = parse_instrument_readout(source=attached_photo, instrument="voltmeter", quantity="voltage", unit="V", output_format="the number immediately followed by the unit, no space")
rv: 1.2V
